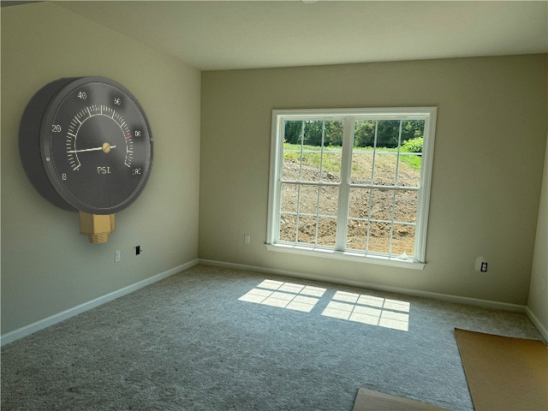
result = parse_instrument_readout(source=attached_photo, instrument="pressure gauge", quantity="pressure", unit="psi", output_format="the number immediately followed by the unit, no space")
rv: 10psi
